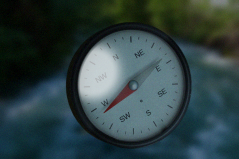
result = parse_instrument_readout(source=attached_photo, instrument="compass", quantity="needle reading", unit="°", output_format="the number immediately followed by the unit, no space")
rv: 260°
